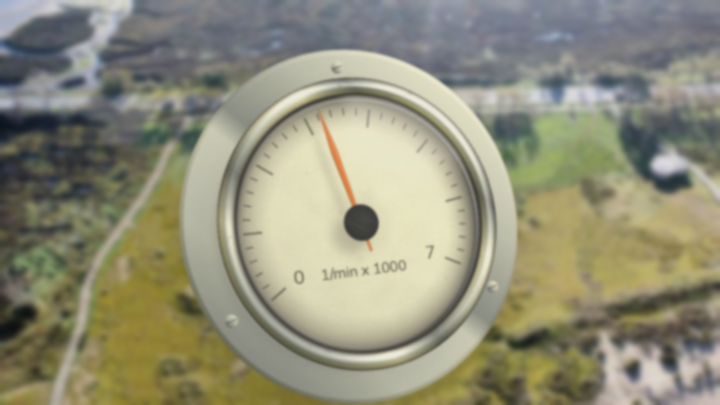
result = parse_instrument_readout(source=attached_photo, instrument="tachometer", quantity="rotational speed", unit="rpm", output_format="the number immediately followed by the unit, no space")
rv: 3200rpm
